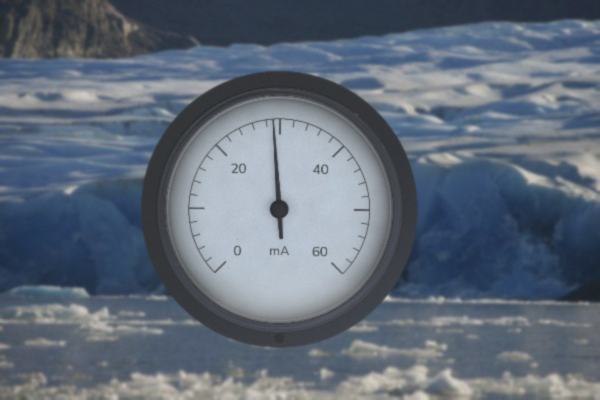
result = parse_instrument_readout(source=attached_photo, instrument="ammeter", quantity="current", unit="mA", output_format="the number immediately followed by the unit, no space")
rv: 29mA
